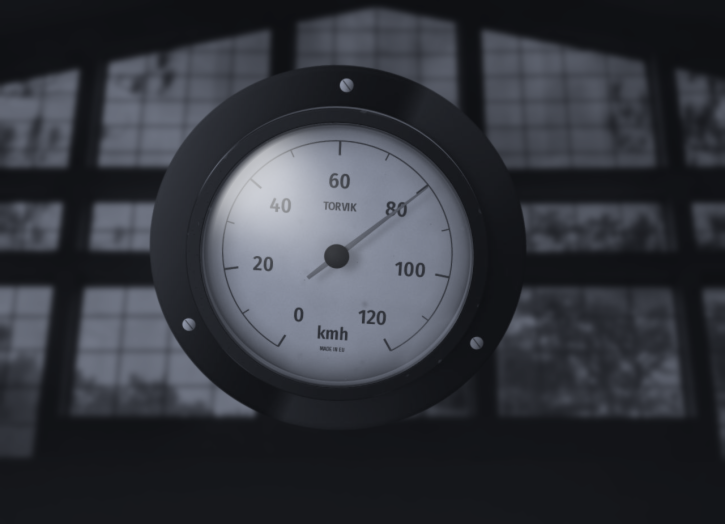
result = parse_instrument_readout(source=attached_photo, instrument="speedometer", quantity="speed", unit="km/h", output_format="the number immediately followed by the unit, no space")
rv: 80km/h
